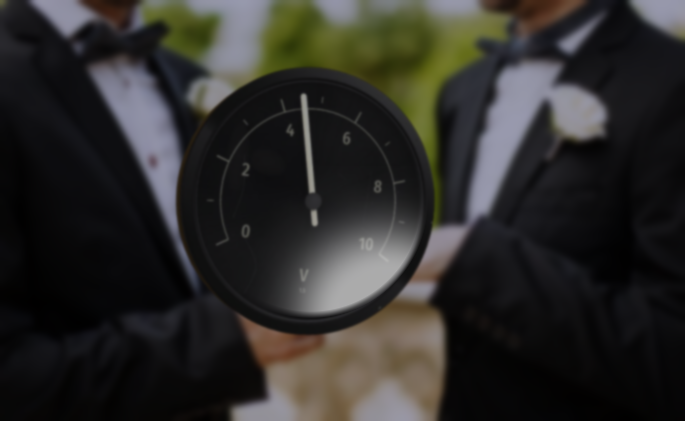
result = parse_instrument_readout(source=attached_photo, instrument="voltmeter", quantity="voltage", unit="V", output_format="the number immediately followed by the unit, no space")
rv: 4.5V
